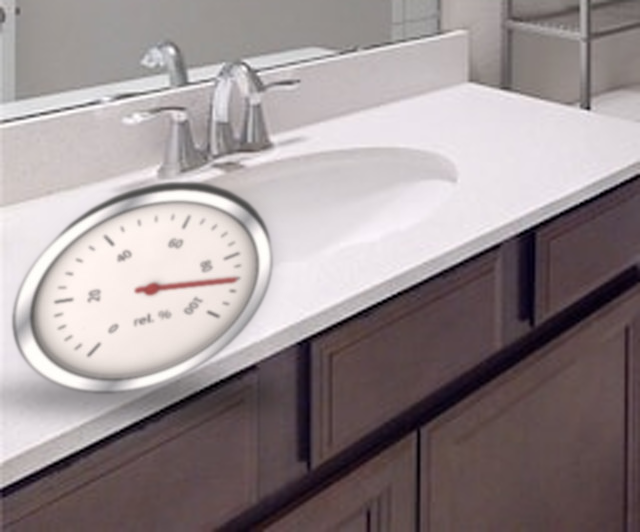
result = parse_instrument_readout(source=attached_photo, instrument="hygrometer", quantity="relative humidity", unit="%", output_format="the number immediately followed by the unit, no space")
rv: 88%
